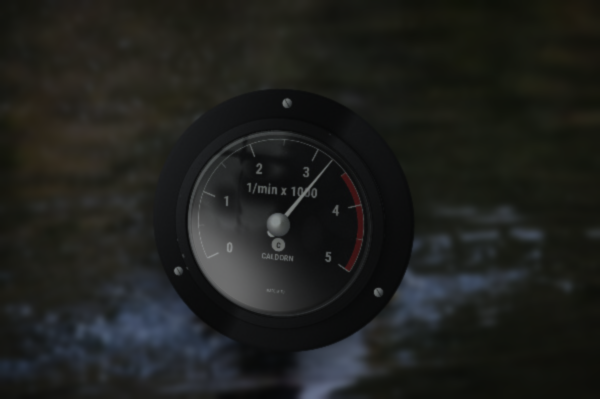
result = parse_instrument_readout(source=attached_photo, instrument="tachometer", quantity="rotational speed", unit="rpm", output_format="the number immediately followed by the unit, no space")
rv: 3250rpm
